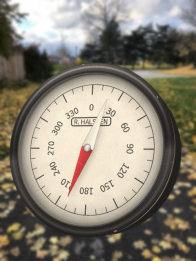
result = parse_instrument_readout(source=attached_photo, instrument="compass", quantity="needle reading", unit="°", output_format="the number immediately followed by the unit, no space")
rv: 200°
